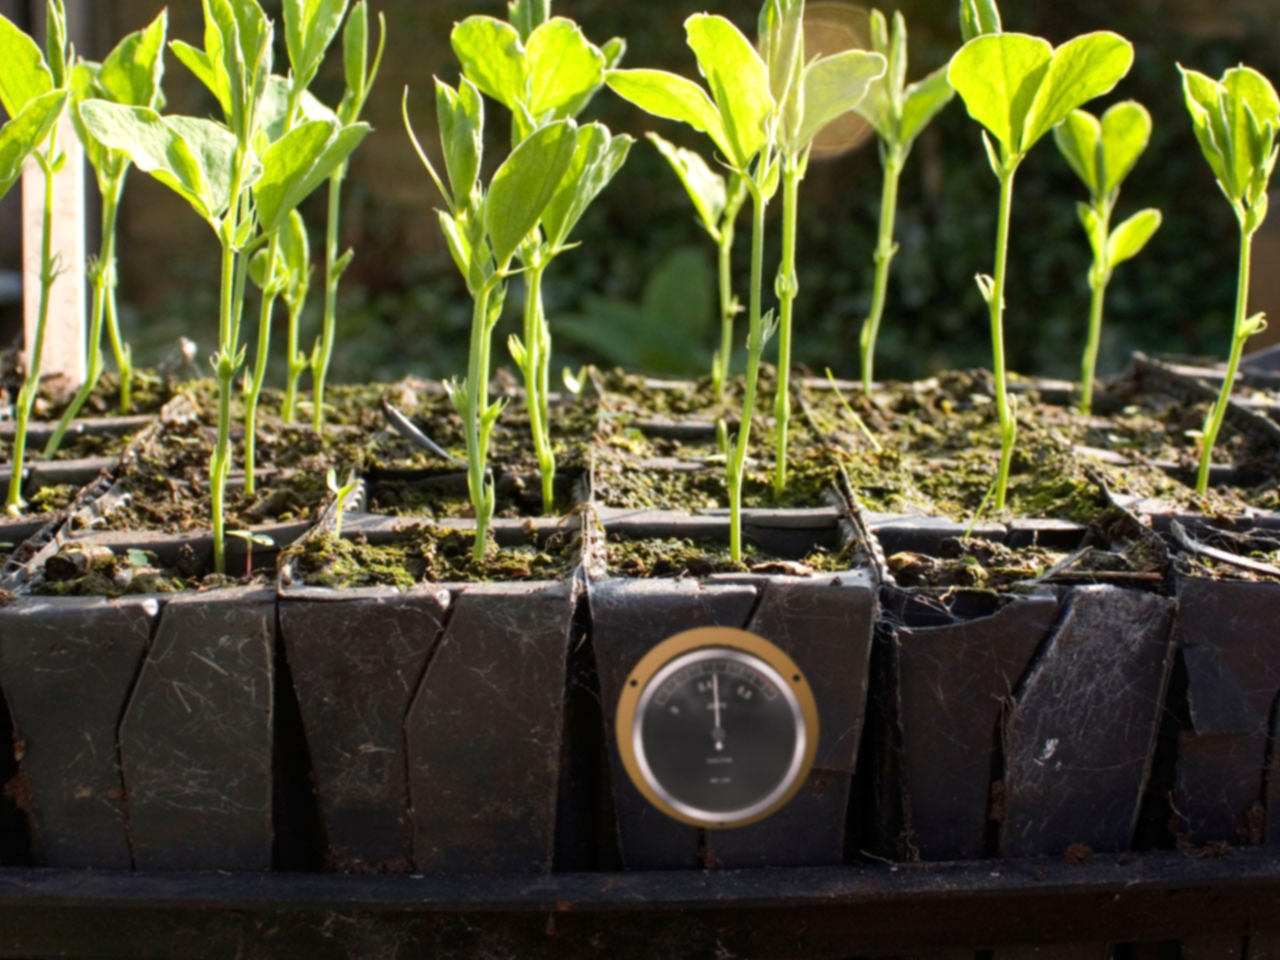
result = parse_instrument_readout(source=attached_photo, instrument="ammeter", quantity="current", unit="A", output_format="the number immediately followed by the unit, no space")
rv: 0.5A
